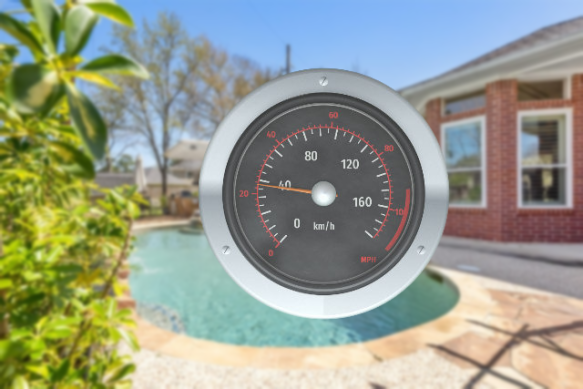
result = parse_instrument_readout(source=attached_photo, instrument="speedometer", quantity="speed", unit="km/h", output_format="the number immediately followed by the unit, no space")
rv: 37.5km/h
